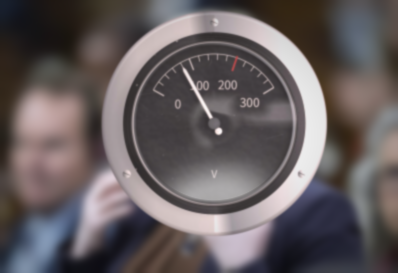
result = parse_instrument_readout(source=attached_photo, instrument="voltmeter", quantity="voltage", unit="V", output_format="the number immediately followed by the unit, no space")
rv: 80V
